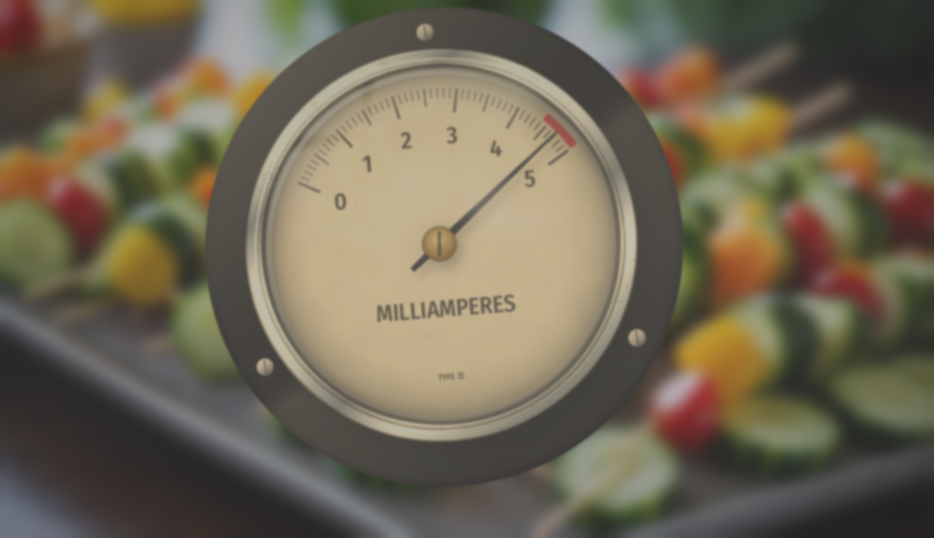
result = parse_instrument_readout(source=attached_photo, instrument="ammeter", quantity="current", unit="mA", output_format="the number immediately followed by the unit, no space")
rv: 4.7mA
